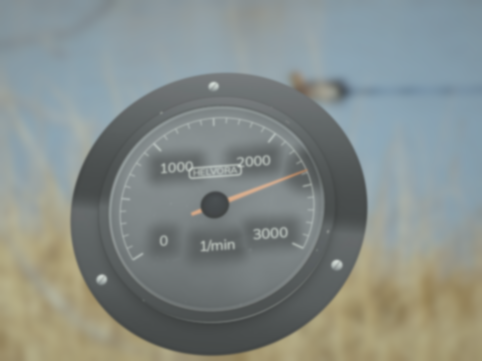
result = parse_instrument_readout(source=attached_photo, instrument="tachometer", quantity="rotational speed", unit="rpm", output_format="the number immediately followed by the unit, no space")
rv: 2400rpm
